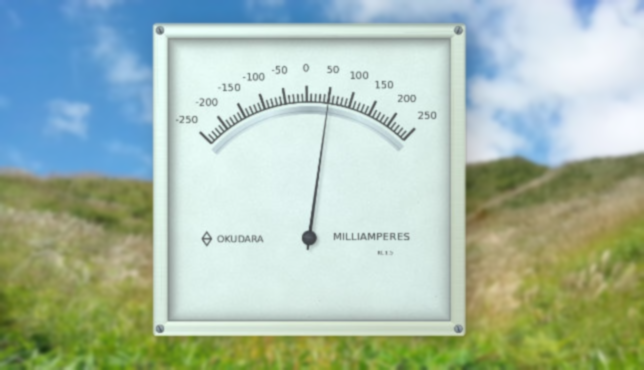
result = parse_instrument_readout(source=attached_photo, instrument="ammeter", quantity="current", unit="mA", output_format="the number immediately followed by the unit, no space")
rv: 50mA
